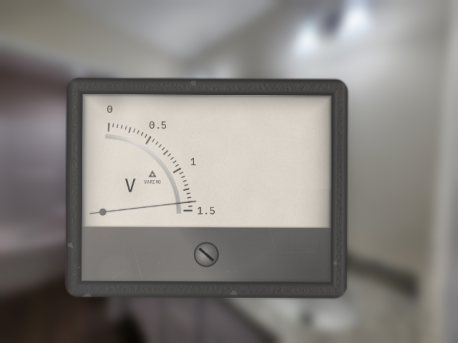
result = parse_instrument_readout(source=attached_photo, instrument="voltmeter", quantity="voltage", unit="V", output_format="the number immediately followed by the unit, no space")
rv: 1.4V
